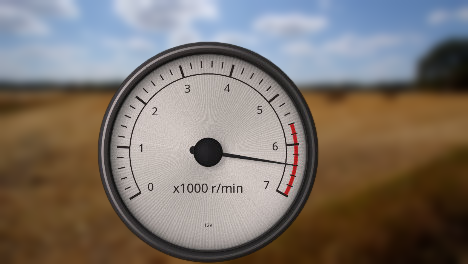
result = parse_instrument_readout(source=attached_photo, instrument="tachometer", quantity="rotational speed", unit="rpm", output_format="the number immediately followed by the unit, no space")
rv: 6400rpm
